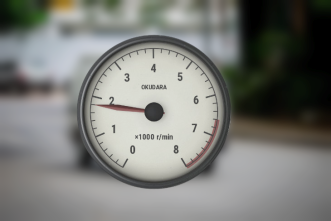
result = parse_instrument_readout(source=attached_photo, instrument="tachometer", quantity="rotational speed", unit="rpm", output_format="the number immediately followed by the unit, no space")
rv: 1800rpm
